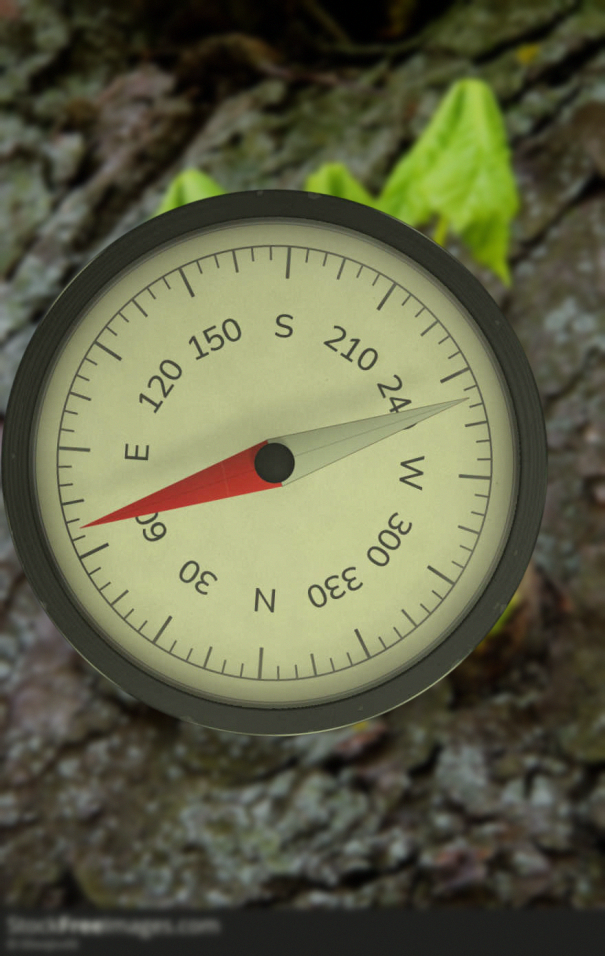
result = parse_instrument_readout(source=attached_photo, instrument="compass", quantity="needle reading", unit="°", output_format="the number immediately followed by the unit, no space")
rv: 67.5°
